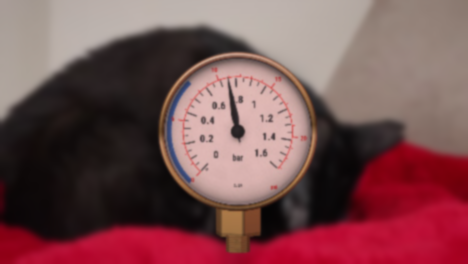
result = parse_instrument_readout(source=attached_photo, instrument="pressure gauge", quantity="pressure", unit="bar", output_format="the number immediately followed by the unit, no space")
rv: 0.75bar
